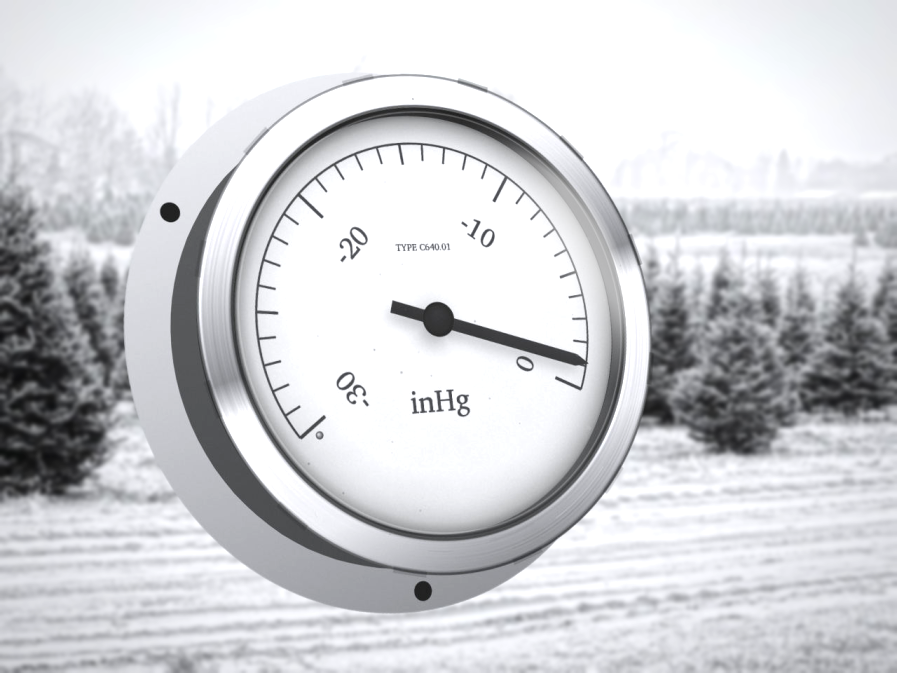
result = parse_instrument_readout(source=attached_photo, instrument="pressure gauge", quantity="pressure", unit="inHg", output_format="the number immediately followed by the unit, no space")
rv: -1inHg
